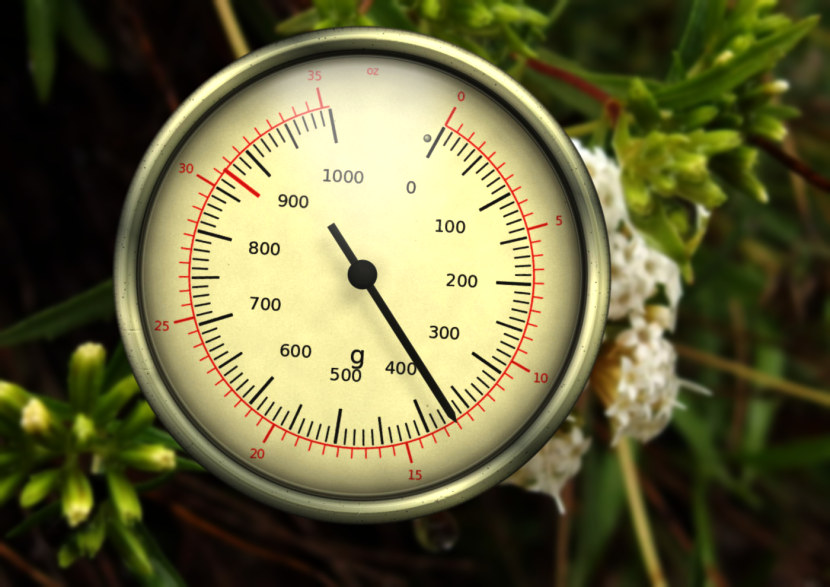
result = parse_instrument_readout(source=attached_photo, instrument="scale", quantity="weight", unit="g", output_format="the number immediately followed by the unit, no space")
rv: 370g
